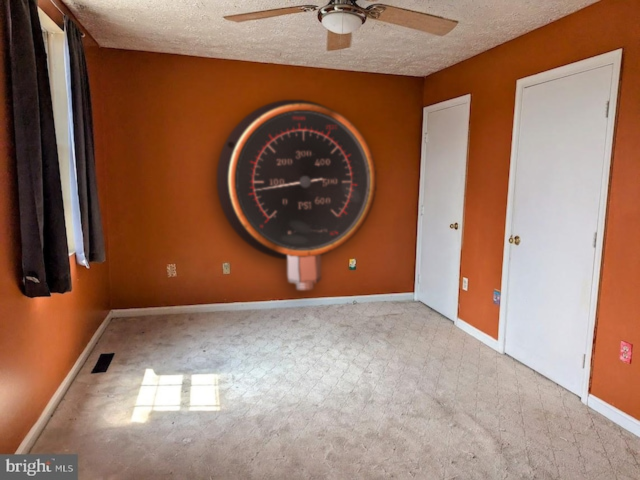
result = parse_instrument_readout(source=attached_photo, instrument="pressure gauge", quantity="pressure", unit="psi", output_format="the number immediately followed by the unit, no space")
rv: 80psi
